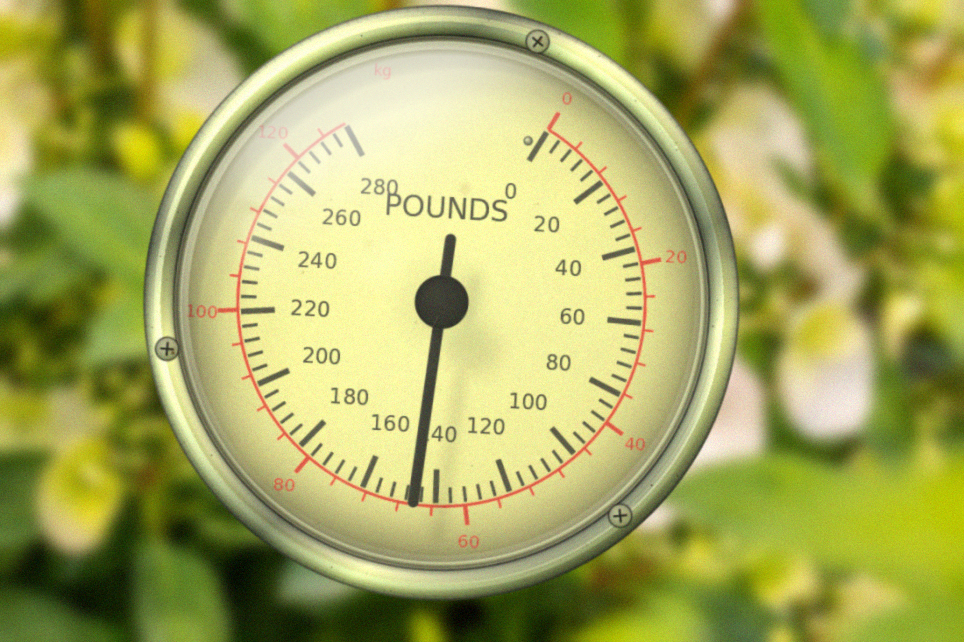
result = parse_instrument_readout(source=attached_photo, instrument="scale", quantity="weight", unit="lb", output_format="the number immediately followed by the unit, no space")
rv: 146lb
